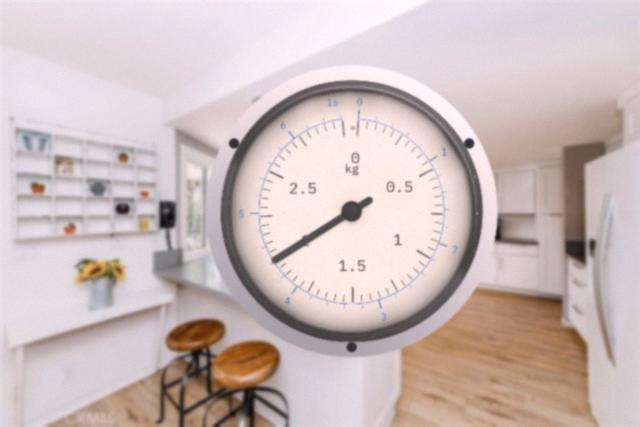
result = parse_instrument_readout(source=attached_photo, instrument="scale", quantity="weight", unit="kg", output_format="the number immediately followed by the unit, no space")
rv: 2kg
